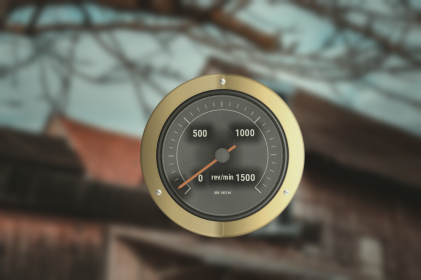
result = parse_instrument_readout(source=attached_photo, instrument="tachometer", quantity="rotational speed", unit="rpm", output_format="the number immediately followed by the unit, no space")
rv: 50rpm
